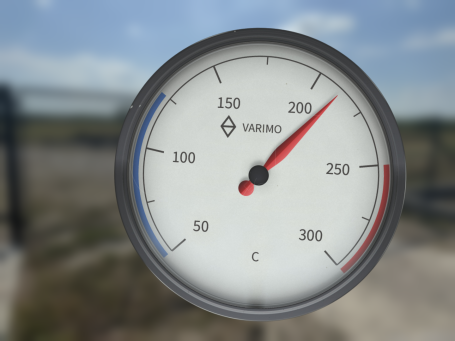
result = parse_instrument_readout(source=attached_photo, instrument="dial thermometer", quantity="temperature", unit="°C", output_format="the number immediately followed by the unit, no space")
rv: 212.5°C
